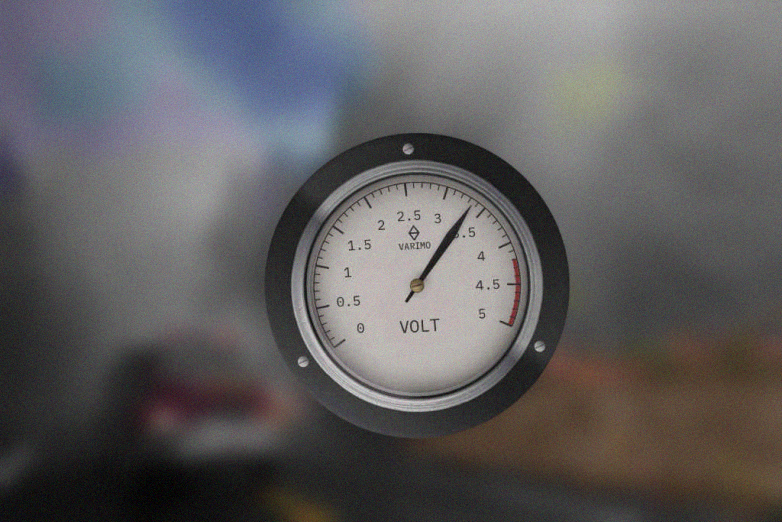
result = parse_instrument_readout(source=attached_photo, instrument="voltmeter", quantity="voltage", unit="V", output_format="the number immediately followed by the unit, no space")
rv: 3.35V
